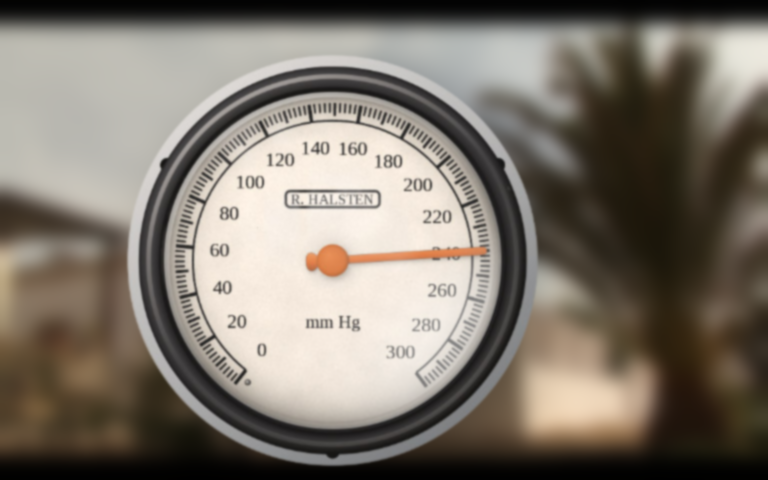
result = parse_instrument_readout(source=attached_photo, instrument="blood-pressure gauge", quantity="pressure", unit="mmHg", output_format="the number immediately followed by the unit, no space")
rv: 240mmHg
